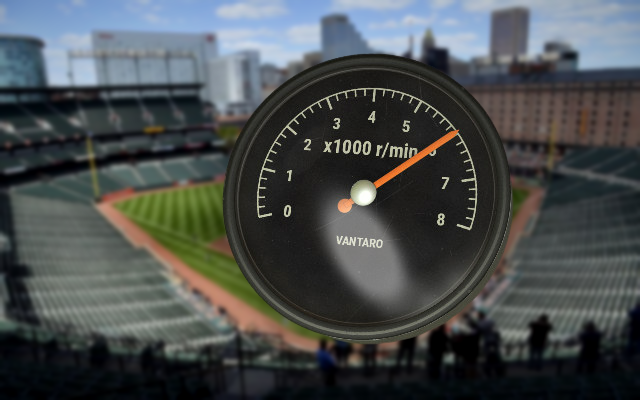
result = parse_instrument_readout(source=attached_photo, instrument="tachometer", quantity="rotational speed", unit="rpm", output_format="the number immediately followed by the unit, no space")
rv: 6000rpm
